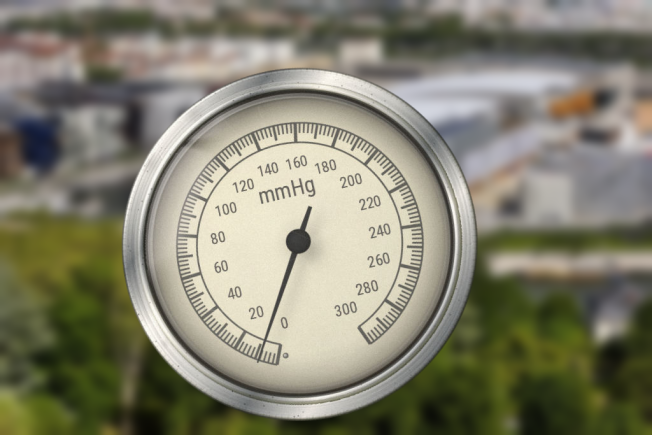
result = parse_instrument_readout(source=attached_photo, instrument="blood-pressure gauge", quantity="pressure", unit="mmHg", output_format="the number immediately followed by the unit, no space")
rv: 8mmHg
